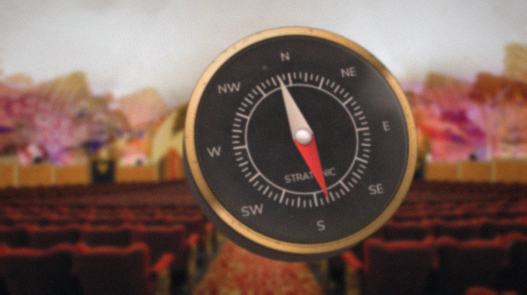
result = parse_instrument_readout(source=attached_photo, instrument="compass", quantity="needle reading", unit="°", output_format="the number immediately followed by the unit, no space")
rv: 170°
